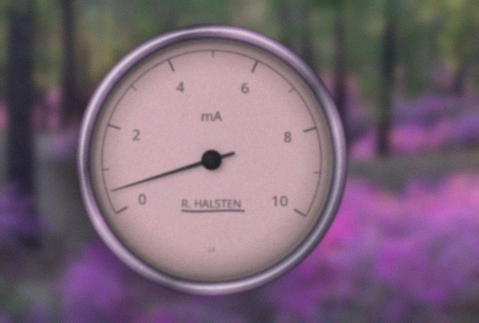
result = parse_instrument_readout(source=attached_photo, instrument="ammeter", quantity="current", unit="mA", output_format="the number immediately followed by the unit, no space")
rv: 0.5mA
